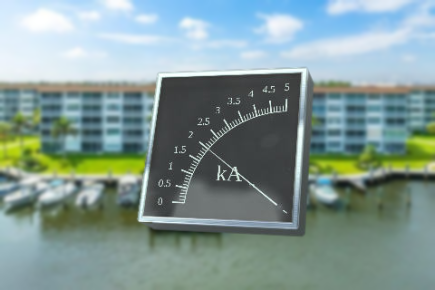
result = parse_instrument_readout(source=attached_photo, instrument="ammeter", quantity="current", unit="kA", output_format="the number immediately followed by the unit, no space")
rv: 2kA
